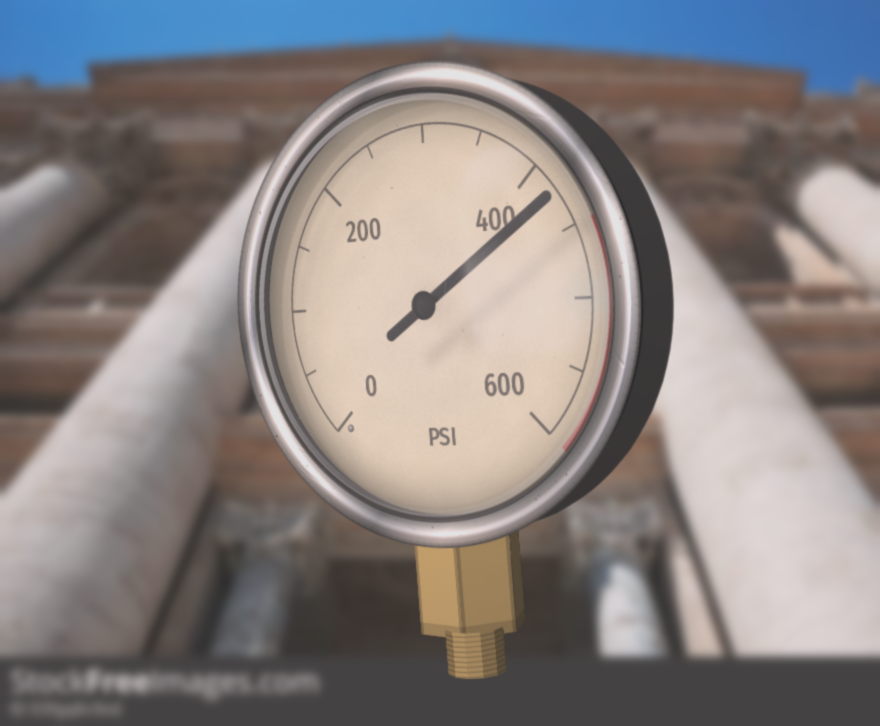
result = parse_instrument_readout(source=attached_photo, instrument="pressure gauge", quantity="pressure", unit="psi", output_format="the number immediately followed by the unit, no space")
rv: 425psi
